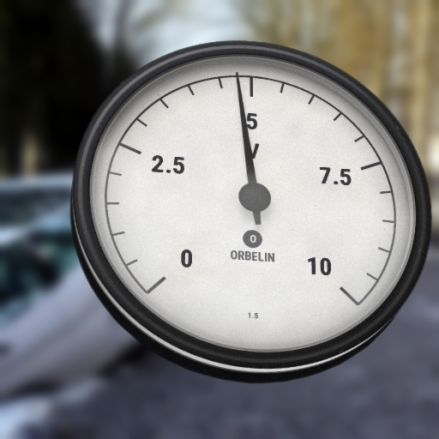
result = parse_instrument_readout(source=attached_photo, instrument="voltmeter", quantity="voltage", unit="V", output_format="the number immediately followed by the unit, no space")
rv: 4.75V
